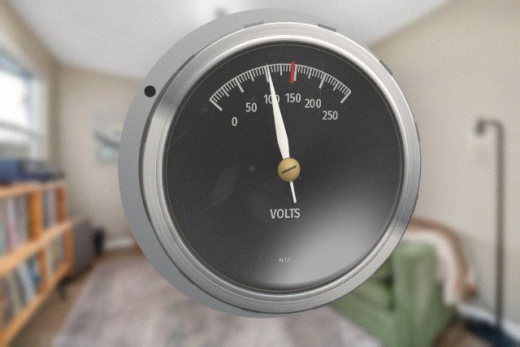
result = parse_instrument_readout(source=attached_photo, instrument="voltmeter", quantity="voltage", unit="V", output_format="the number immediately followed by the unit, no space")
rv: 100V
